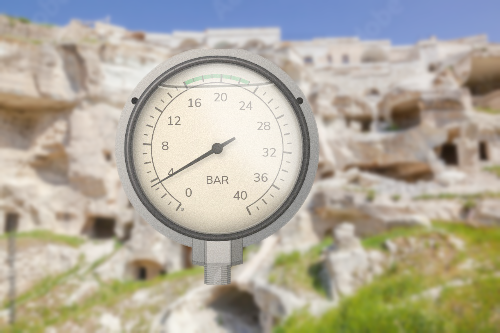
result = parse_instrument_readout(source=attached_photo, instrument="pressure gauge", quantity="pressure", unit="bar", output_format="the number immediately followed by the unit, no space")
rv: 3.5bar
